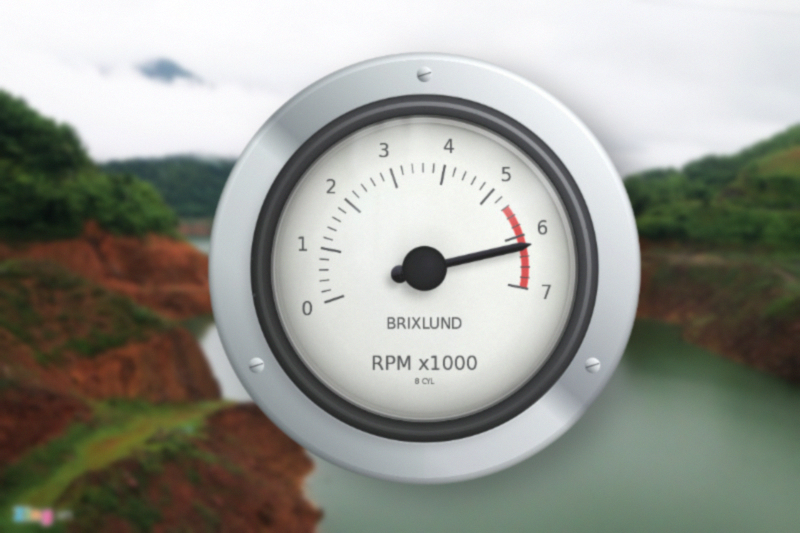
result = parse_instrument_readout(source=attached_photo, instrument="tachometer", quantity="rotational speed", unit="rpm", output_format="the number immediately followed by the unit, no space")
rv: 6200rpm
